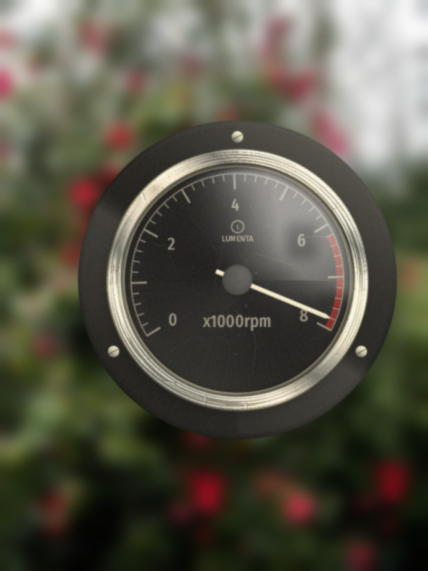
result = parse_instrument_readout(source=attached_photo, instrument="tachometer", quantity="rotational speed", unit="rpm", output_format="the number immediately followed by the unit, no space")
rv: 7800rpm
